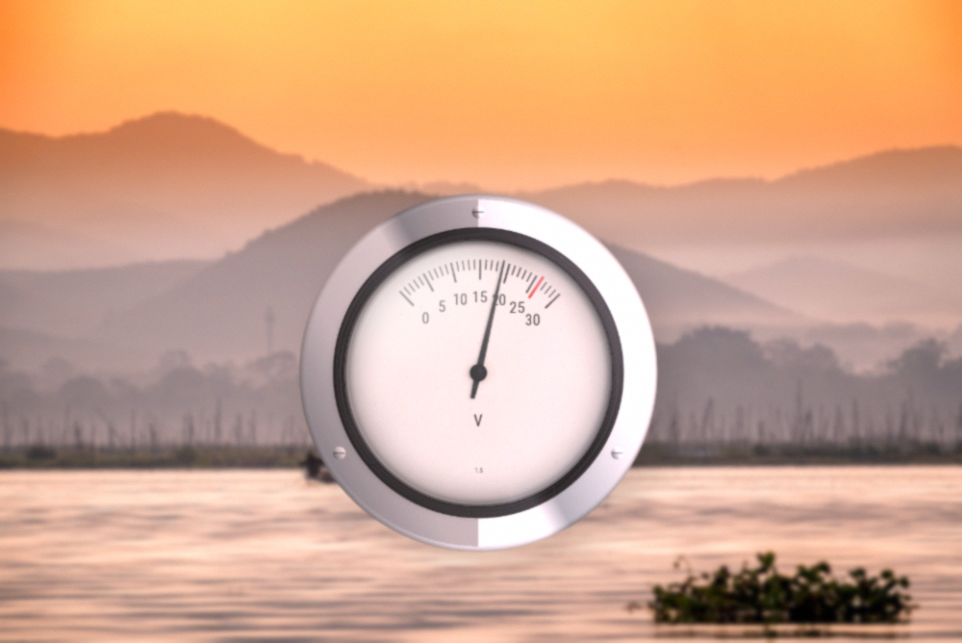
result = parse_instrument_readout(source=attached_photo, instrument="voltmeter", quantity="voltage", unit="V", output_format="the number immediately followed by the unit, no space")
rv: 19V
